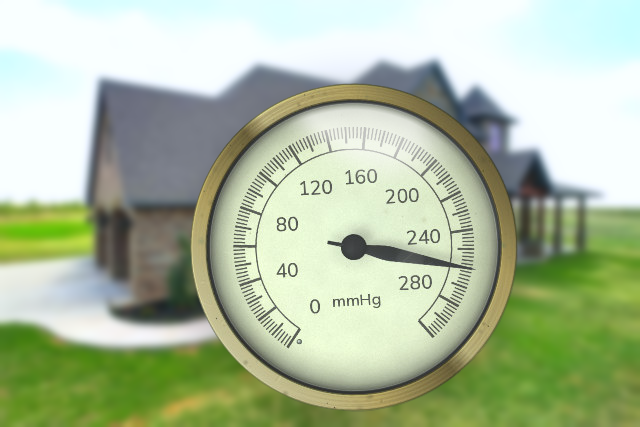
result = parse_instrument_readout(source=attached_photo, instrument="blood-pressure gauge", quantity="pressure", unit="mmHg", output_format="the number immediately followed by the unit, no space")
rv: 260mmHg
